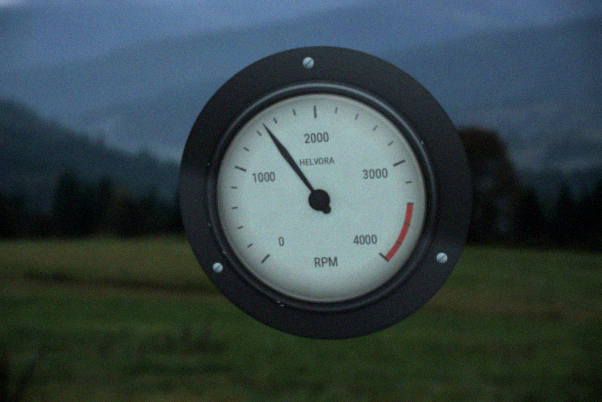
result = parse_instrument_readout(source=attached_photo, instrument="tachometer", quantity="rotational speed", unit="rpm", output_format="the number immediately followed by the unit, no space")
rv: 1500rpm
